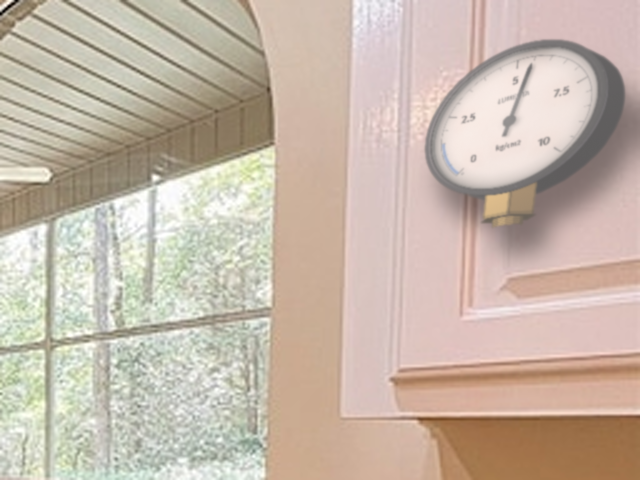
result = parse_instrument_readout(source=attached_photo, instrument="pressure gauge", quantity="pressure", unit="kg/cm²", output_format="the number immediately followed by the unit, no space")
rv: 5.5kg/cm²
